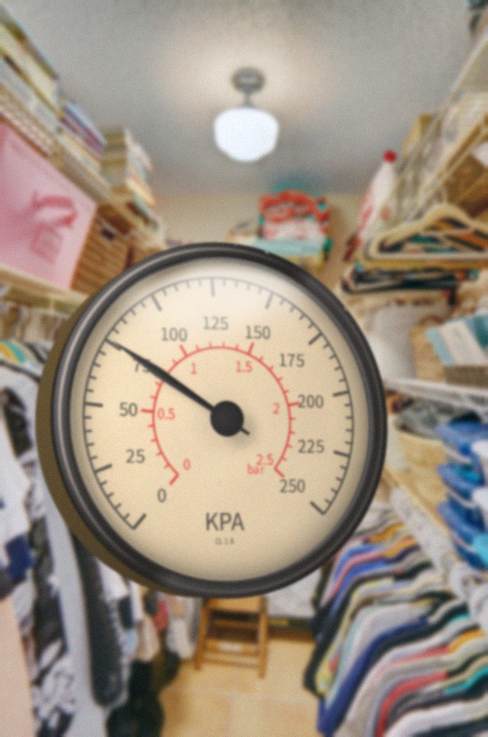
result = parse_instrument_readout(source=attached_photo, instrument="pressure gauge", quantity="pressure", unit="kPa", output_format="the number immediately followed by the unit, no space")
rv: 75kPa
